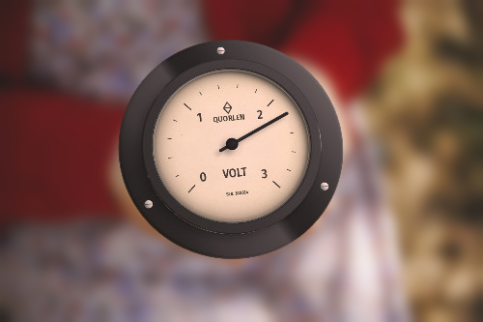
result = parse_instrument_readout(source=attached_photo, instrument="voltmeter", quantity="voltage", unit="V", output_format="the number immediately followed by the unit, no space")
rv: 2.2V
